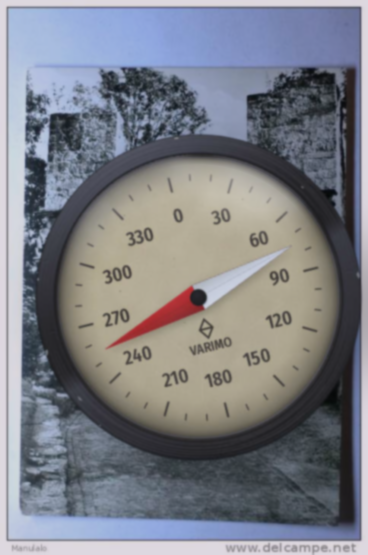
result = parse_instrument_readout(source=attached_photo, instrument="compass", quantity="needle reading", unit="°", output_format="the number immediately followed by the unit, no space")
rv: 255°
